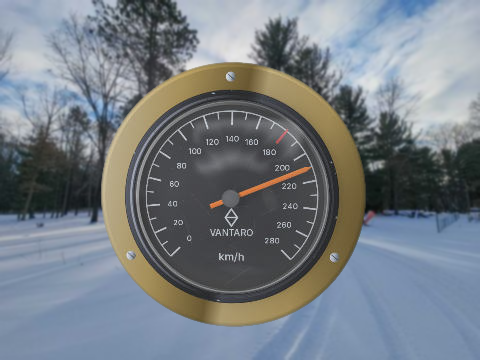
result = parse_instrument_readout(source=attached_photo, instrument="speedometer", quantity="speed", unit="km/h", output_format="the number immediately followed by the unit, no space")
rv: 210km/h
